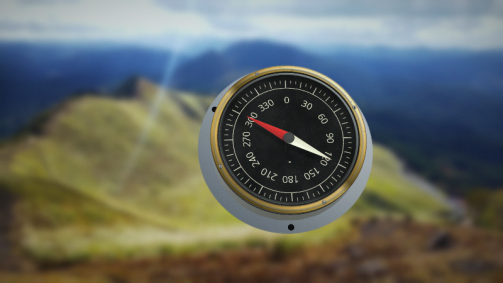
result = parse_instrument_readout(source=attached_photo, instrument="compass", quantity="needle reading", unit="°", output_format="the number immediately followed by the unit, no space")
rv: 300°
